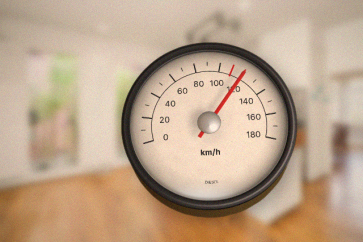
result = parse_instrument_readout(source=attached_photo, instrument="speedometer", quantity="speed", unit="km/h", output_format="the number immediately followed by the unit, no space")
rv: 120km/h
